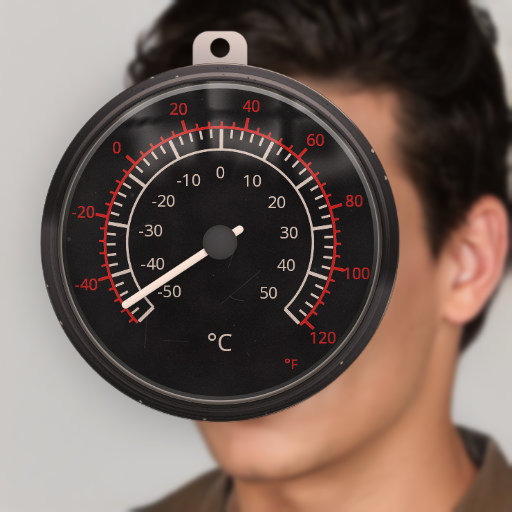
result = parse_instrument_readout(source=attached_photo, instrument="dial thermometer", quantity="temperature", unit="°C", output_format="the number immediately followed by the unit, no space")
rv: -46°C
